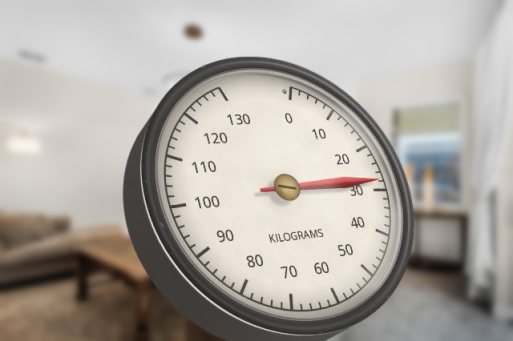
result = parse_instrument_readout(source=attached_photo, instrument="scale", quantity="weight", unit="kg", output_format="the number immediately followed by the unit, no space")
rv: 28kg
